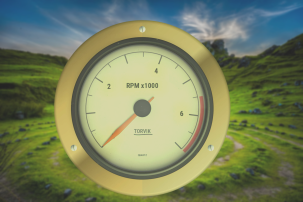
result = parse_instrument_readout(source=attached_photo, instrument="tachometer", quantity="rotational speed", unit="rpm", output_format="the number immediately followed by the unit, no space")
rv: 0rpm
